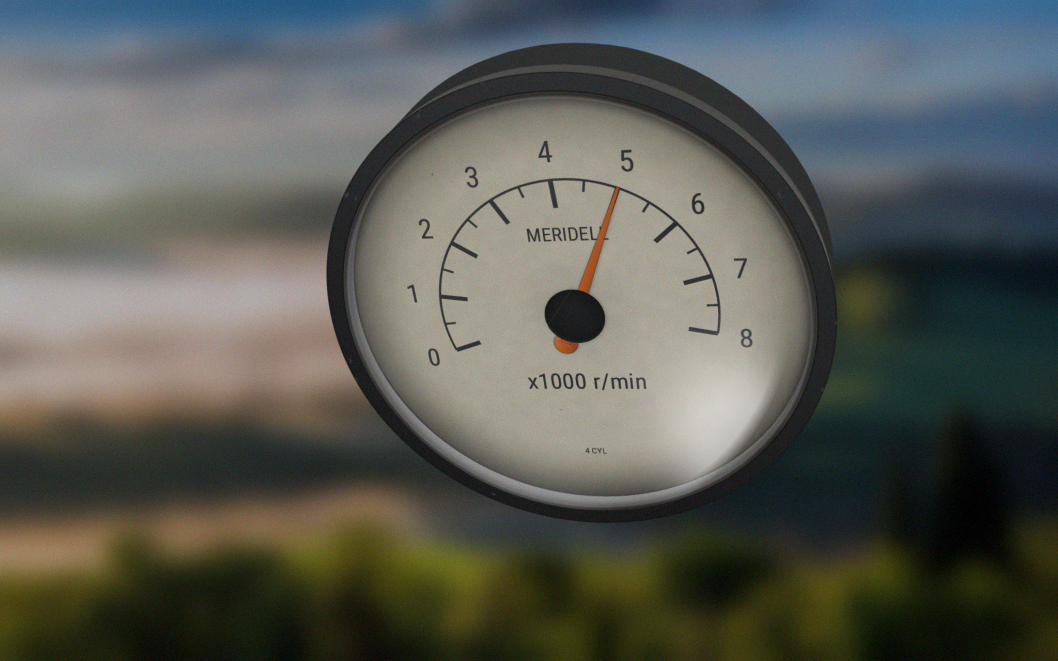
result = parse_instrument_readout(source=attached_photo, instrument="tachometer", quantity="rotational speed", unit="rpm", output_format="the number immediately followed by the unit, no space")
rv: 5000rpm
